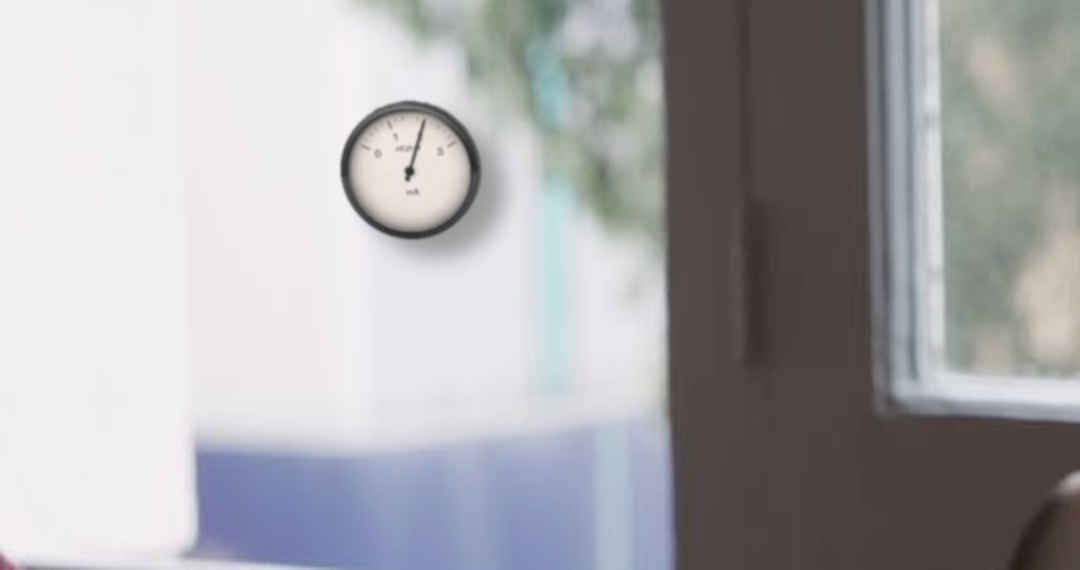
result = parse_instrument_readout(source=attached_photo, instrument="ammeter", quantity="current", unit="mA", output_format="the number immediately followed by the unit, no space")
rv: 2mA
